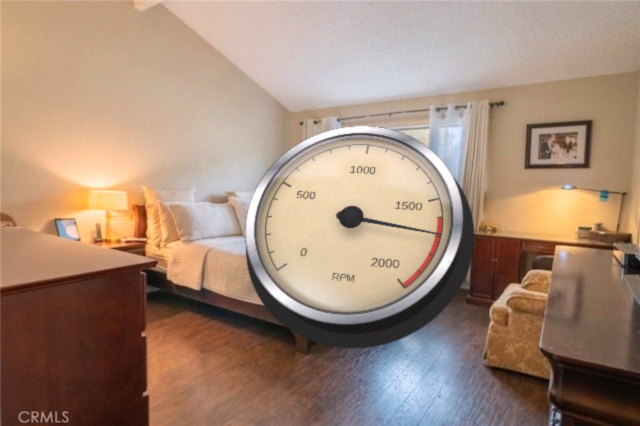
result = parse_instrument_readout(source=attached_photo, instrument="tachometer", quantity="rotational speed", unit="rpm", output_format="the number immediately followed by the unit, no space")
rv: 1700rpm
